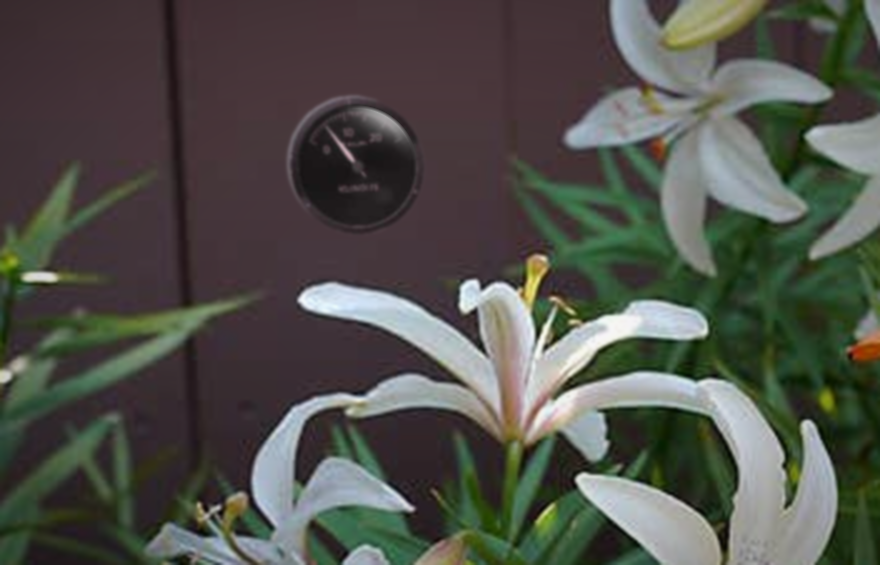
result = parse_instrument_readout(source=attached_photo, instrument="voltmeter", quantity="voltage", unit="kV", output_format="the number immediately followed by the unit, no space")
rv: 5kV
